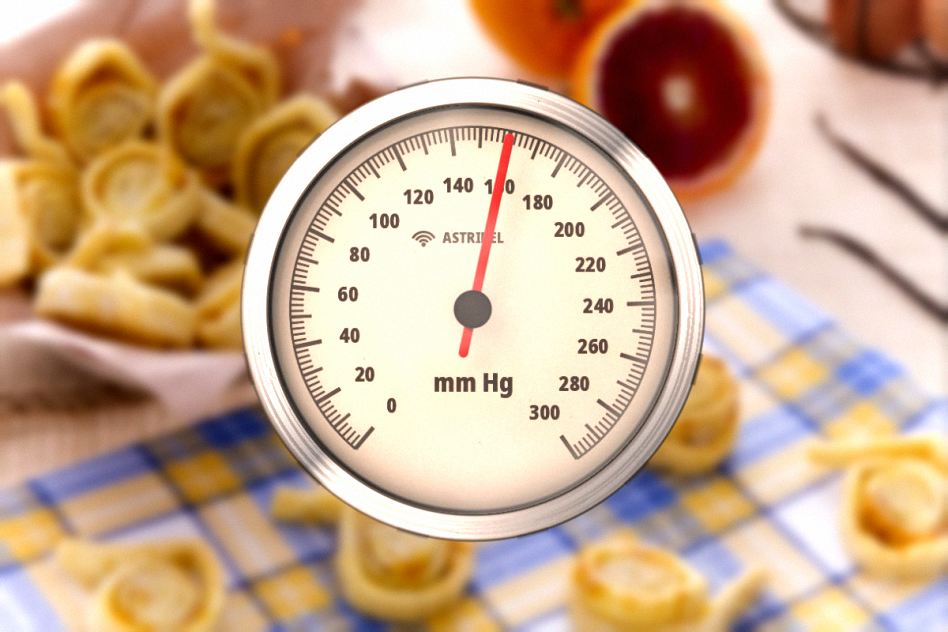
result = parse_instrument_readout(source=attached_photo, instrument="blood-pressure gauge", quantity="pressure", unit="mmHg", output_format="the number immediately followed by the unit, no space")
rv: 160mmHg
